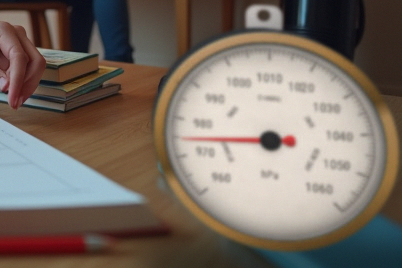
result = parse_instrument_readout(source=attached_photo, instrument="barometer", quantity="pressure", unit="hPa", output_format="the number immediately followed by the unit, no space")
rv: 975hPa
